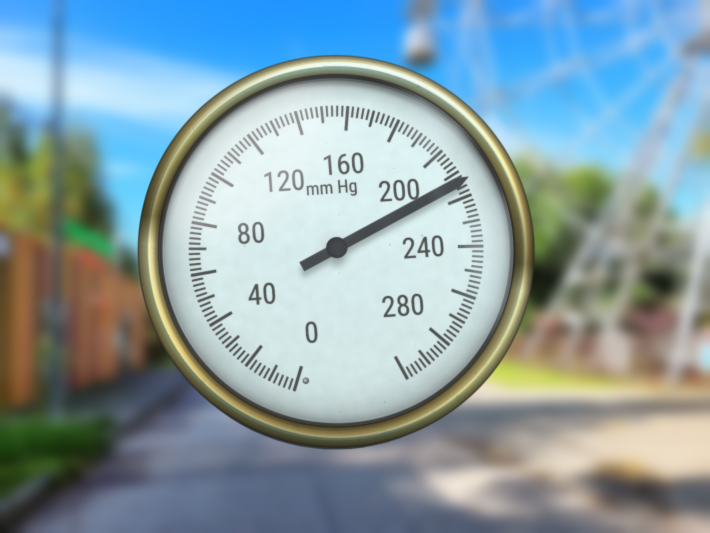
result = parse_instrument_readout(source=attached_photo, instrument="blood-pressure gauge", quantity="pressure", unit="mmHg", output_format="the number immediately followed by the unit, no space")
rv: 214mmHg
